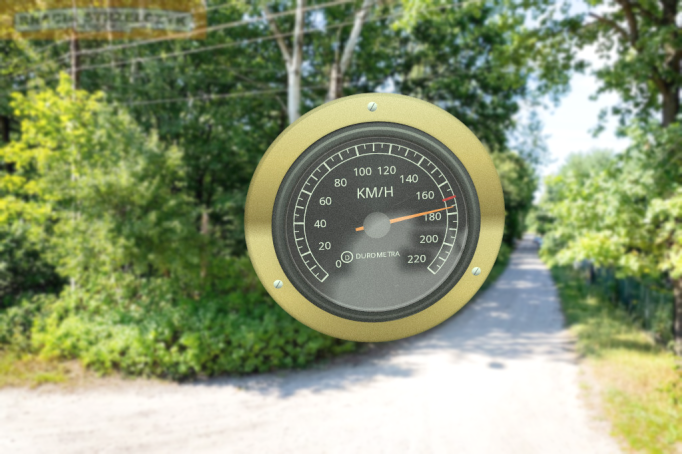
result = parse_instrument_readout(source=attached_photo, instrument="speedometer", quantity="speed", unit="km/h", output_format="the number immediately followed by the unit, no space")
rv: 175km/h
